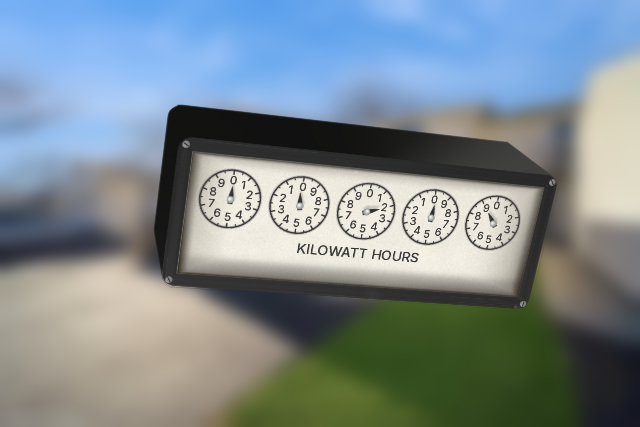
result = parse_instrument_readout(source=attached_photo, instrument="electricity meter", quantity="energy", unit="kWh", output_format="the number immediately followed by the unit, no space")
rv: 199kWh
